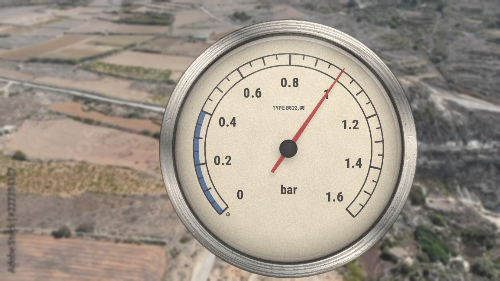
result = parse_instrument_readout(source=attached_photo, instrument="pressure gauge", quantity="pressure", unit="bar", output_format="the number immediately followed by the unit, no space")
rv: 1bar
